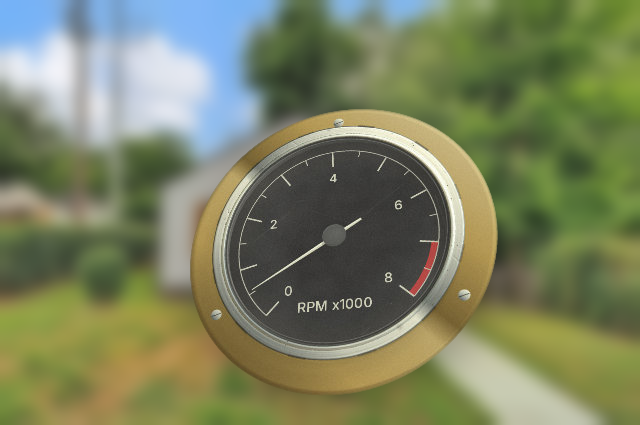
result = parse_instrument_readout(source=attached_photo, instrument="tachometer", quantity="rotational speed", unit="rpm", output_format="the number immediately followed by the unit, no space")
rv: 500rpm
